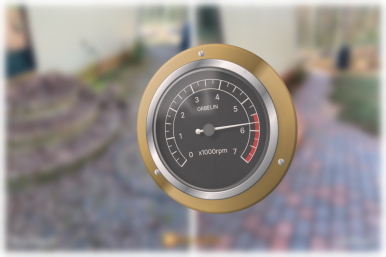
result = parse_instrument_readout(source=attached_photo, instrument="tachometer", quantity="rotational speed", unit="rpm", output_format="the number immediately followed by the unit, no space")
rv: 5750rpm
